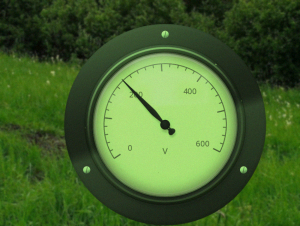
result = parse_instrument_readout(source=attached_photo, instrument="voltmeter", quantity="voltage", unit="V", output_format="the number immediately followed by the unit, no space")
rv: 200V
